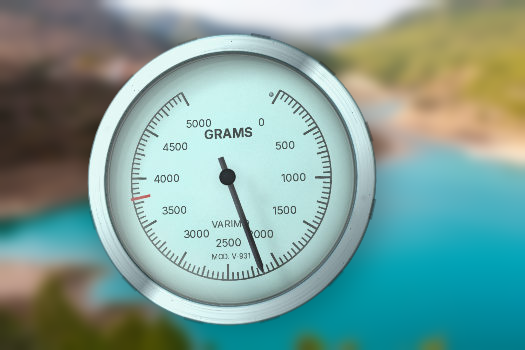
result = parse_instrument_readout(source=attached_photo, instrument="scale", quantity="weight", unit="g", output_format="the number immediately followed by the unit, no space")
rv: 2150g
